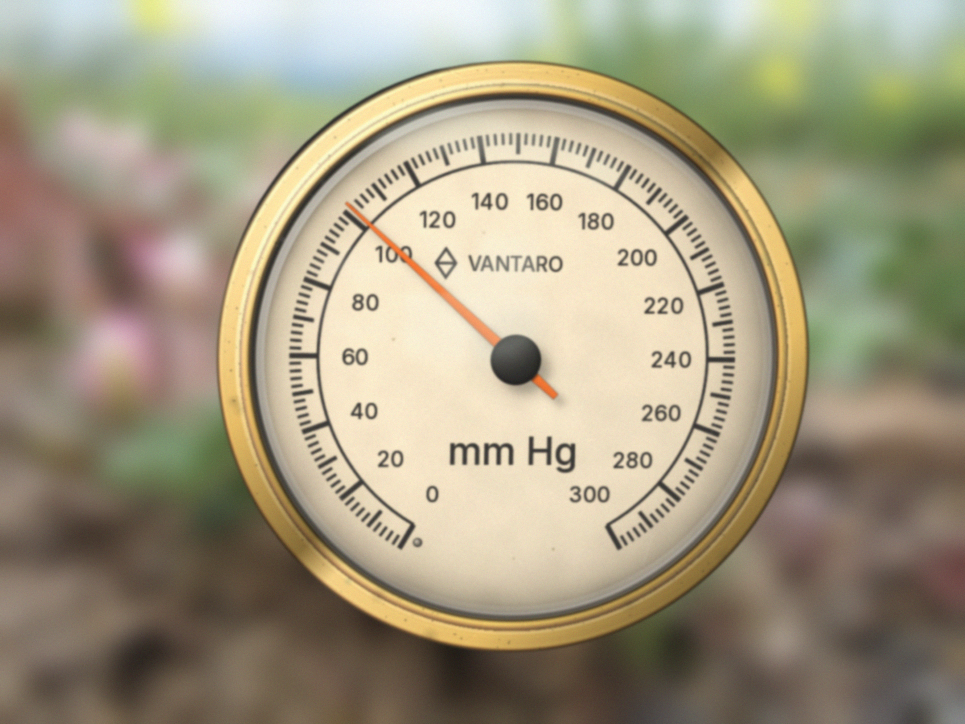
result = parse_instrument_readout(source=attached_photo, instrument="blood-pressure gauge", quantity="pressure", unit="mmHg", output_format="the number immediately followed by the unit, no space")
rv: 102mmHg
